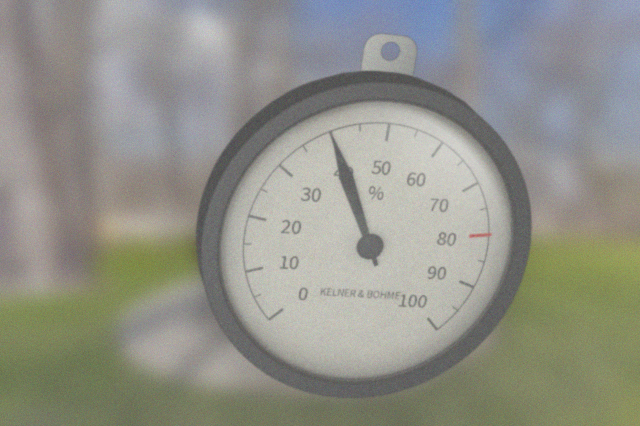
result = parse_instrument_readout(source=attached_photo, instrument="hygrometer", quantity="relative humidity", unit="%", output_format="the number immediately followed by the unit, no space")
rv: 40%
